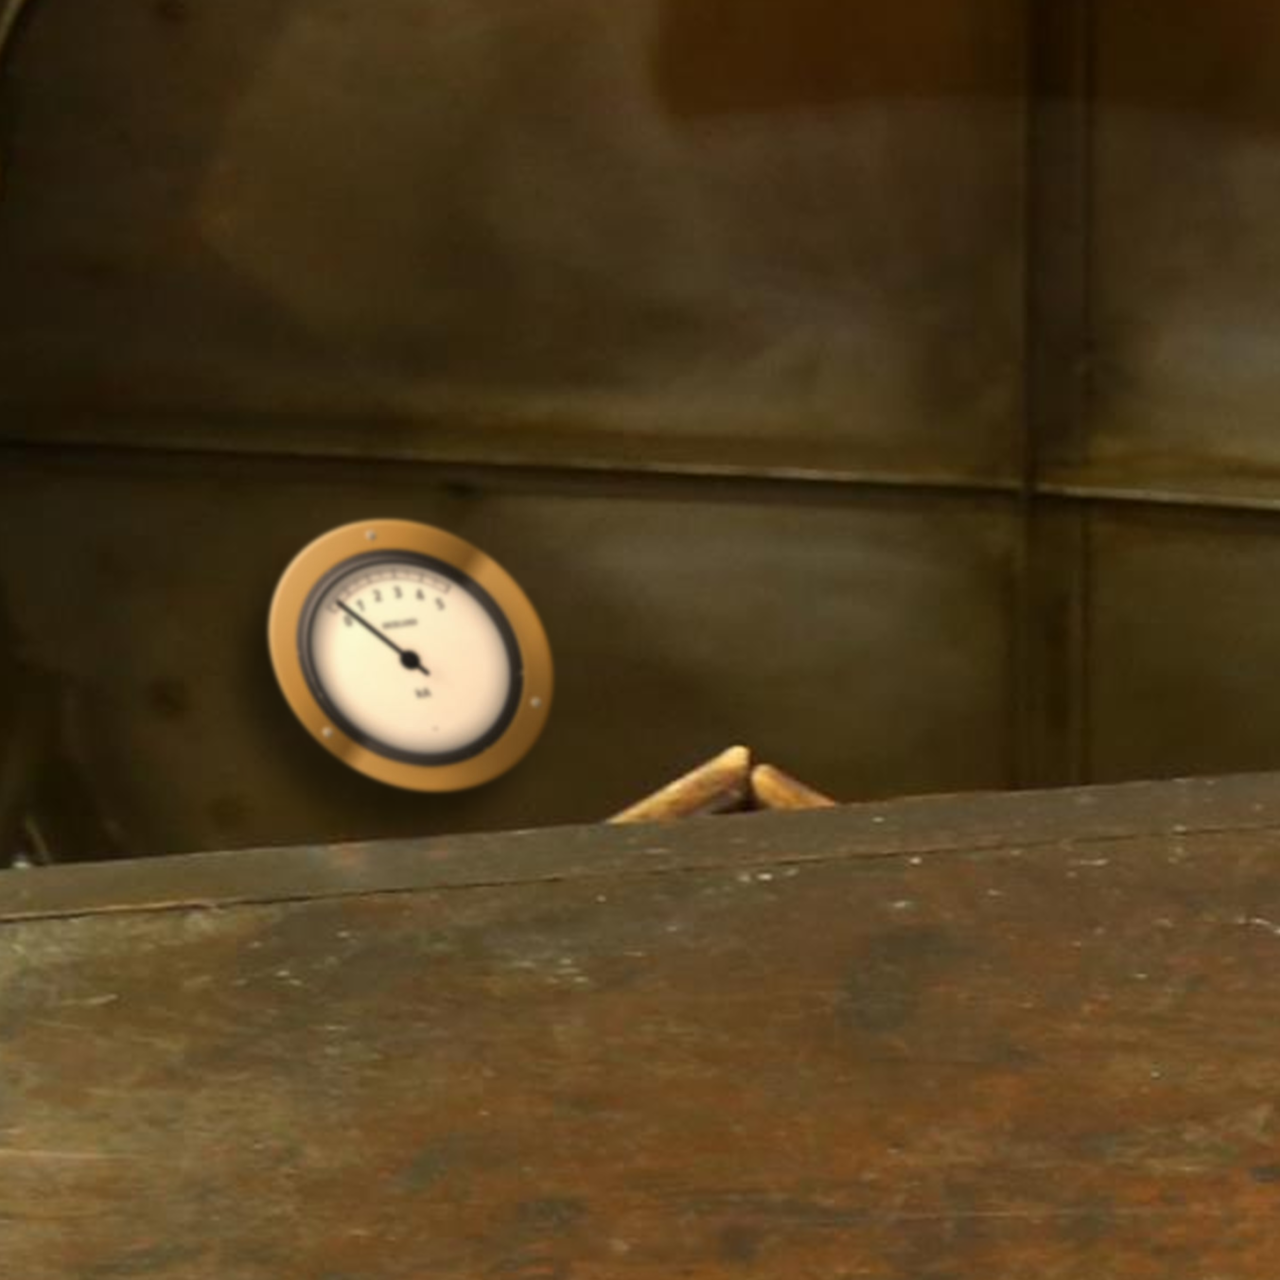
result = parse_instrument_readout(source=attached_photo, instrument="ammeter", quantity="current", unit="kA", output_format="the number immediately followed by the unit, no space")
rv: 0.5kA
